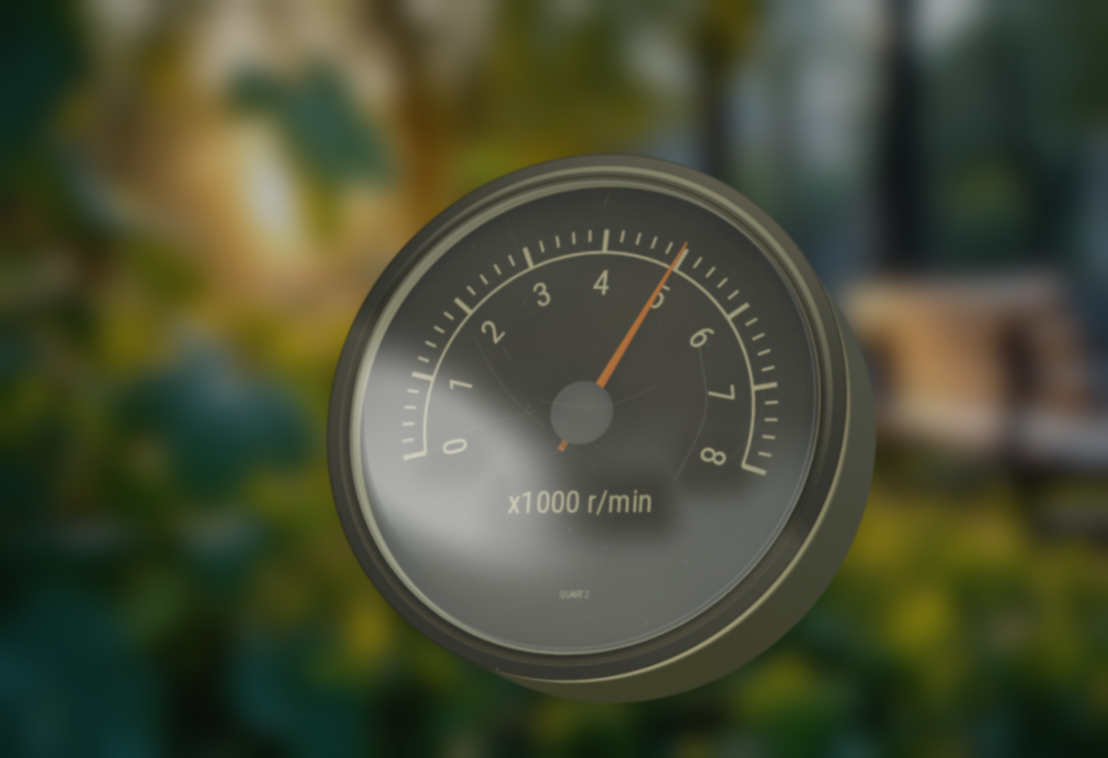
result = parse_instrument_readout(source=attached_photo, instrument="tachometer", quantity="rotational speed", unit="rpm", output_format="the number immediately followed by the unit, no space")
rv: 5000rpm
